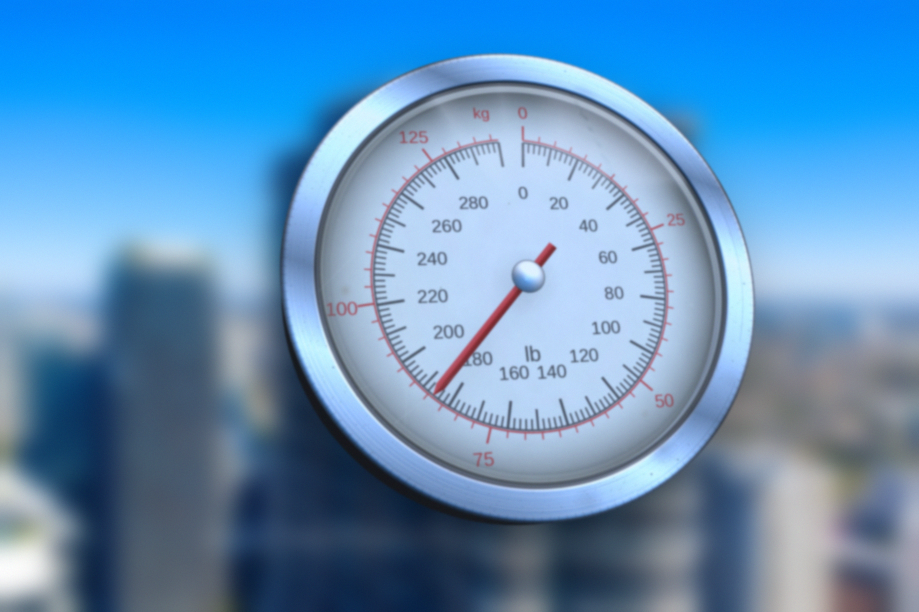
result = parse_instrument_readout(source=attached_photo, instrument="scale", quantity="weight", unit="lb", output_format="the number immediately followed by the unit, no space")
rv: 186lb
